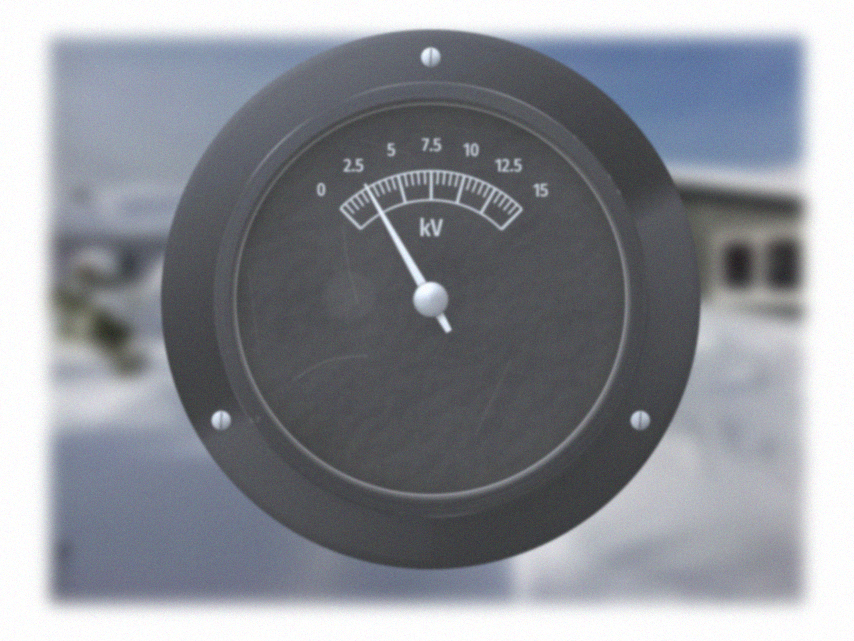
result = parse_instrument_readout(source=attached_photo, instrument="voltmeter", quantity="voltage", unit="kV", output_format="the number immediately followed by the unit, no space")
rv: 2.5kV
